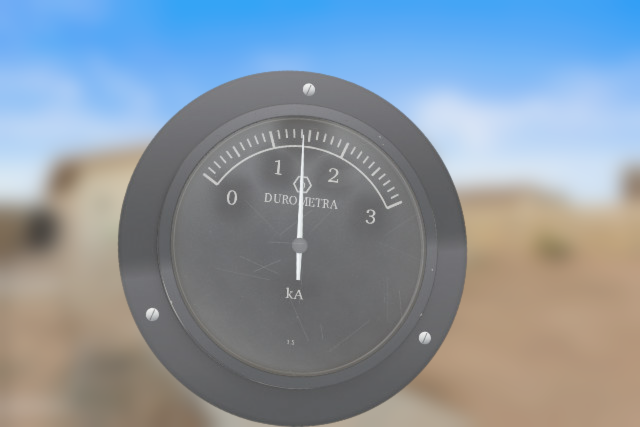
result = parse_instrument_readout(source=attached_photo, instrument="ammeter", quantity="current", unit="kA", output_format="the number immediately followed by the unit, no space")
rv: 1.4kA
